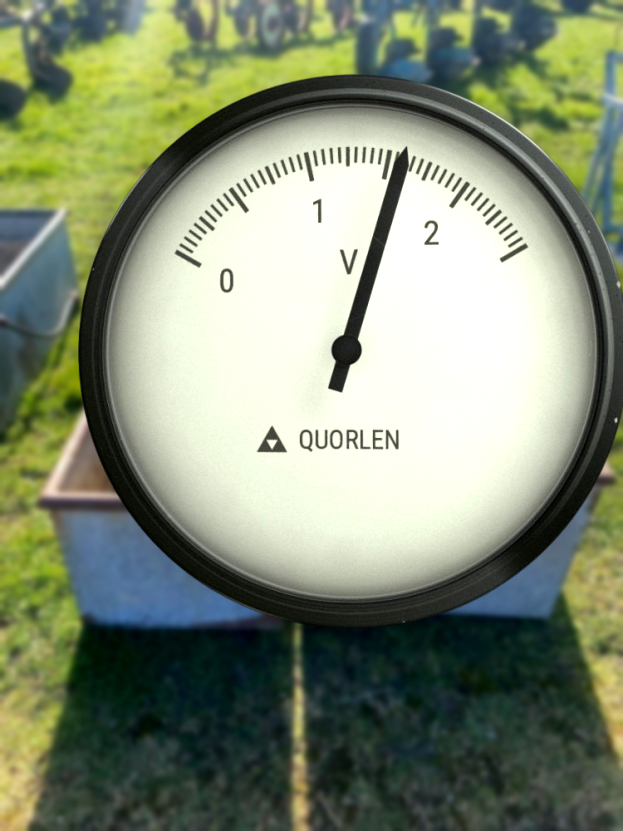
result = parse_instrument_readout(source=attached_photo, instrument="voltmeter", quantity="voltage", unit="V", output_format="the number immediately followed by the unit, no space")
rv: 1.6V
